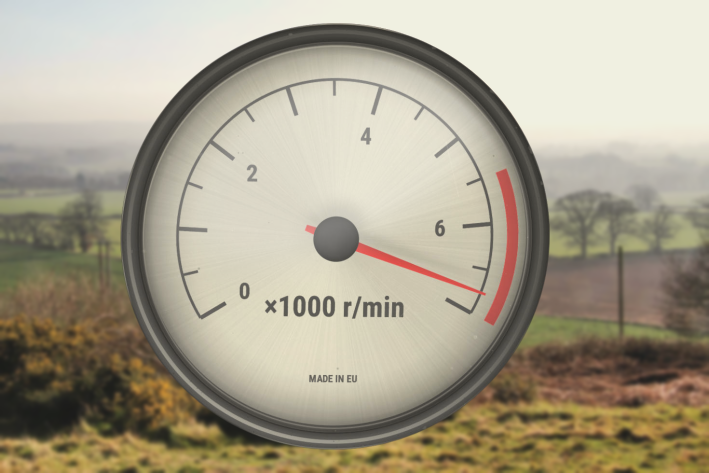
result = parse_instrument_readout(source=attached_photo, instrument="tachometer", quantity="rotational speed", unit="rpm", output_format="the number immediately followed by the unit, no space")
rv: 6750rpm
